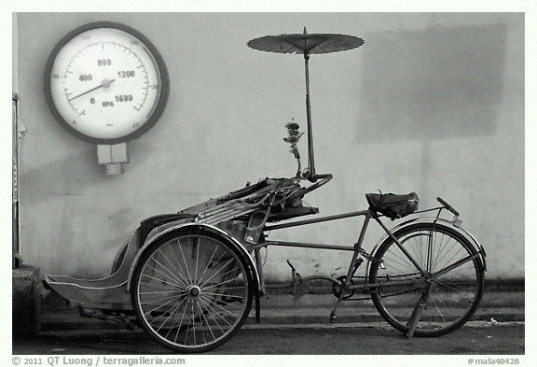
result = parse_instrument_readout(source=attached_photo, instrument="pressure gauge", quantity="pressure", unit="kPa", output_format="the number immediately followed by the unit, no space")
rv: 150kPa
